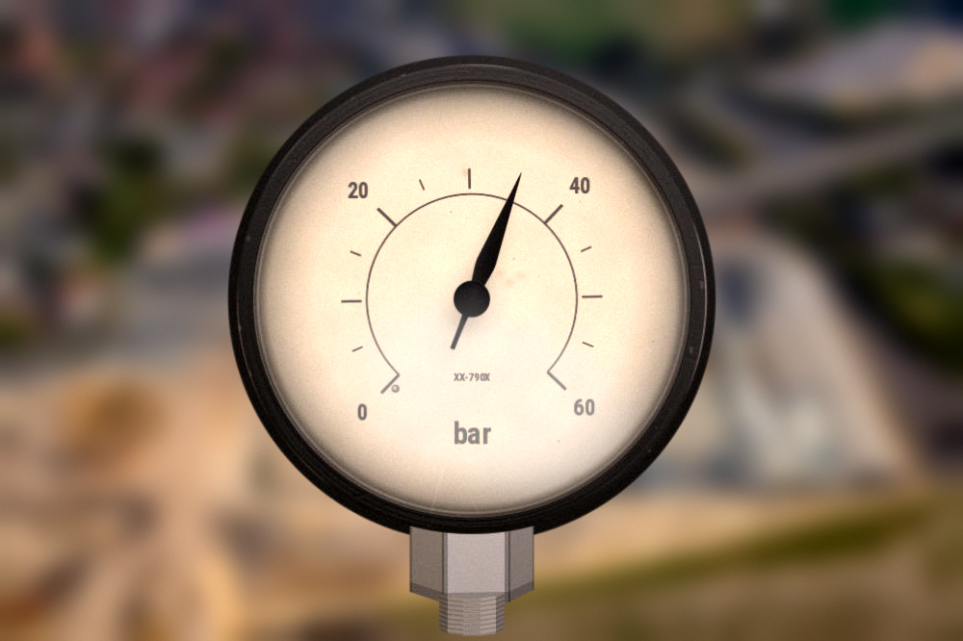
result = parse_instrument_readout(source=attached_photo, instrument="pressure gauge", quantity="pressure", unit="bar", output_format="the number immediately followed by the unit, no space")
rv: 35bar
